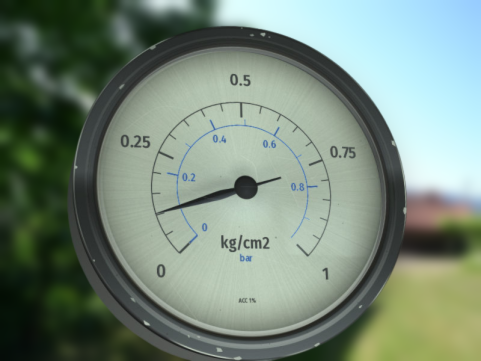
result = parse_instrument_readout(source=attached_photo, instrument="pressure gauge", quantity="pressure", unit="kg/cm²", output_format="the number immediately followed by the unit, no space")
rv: 0.1kg/cm²
